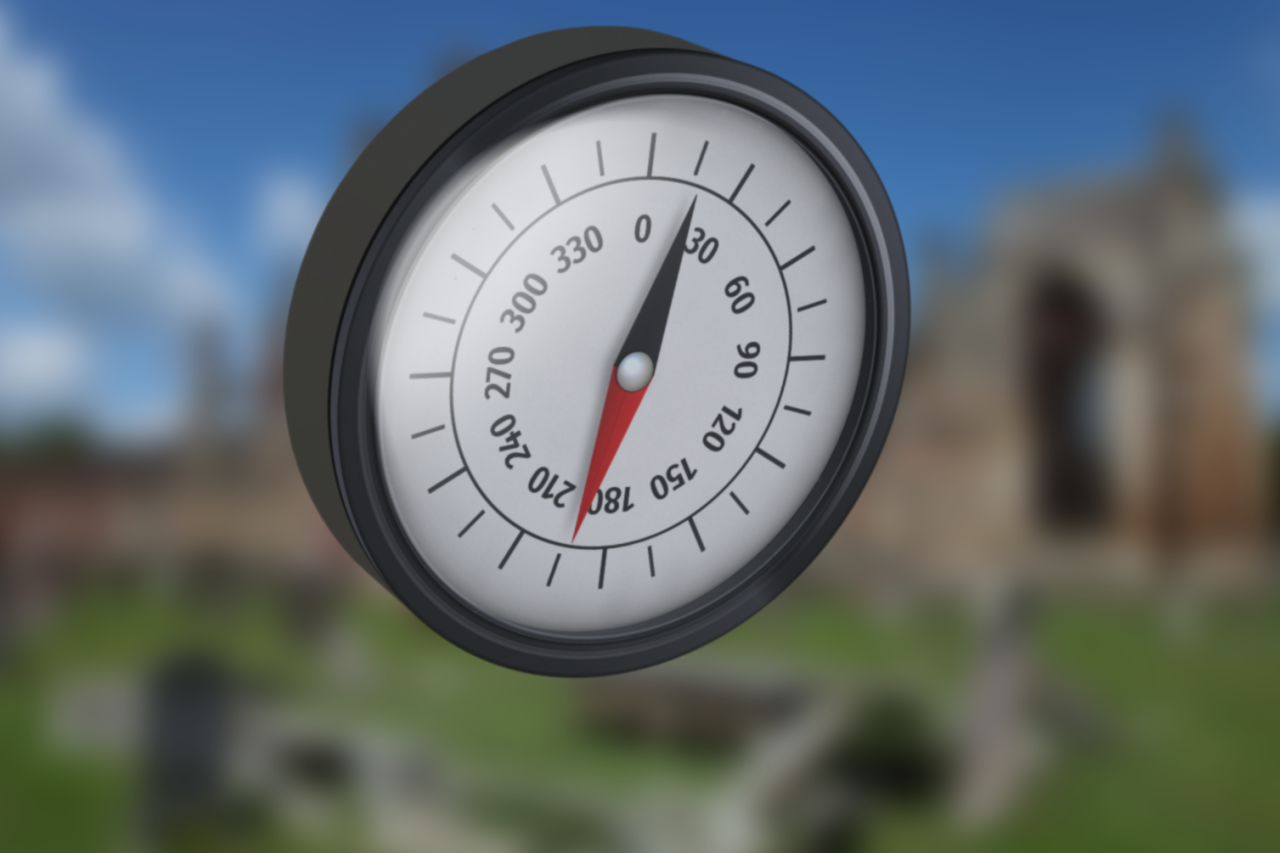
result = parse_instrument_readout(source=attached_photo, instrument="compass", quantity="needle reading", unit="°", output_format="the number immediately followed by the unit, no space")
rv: 195°
